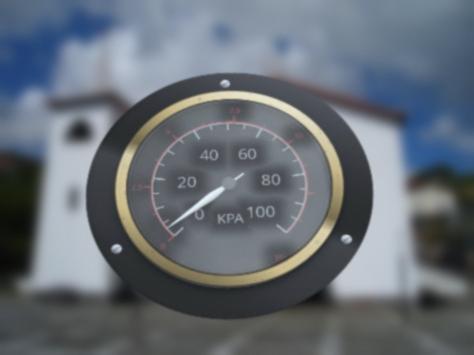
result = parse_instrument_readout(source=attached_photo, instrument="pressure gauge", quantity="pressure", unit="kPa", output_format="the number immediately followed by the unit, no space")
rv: 2.5kPa
